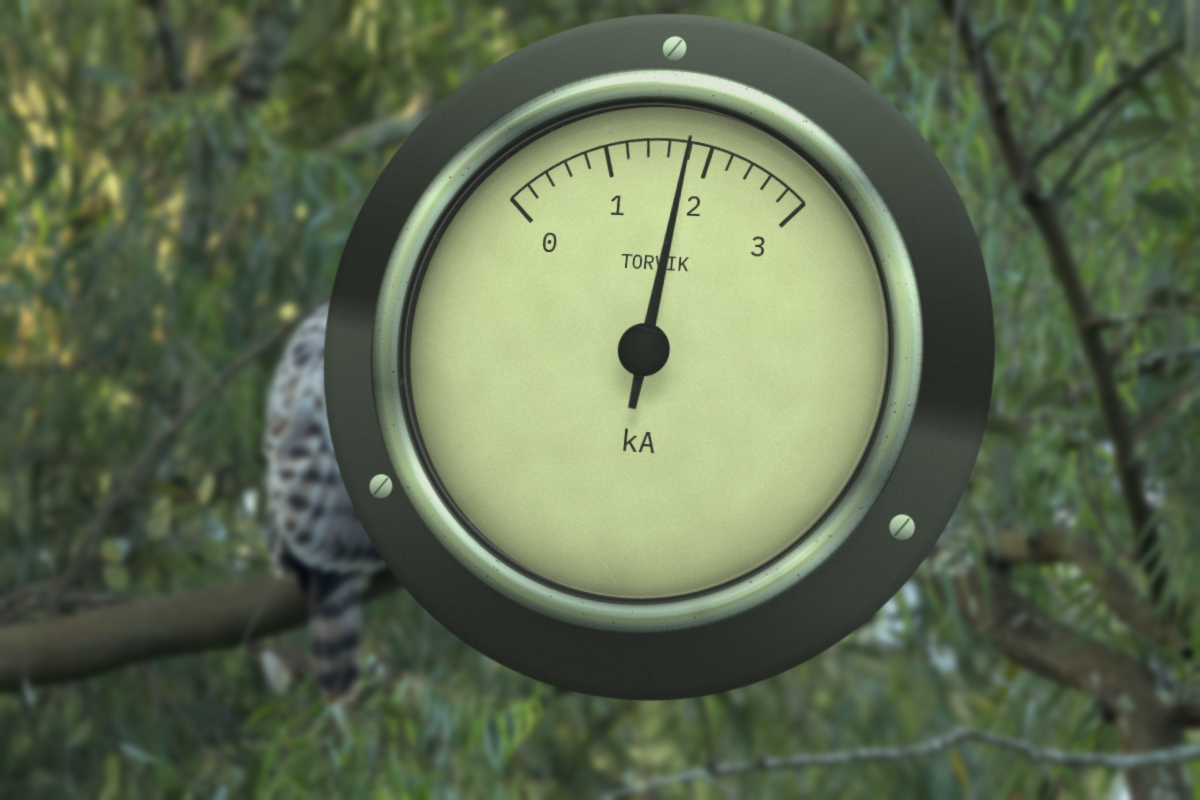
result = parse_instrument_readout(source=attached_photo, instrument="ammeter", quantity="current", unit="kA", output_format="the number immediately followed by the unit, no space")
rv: 1.8kA
